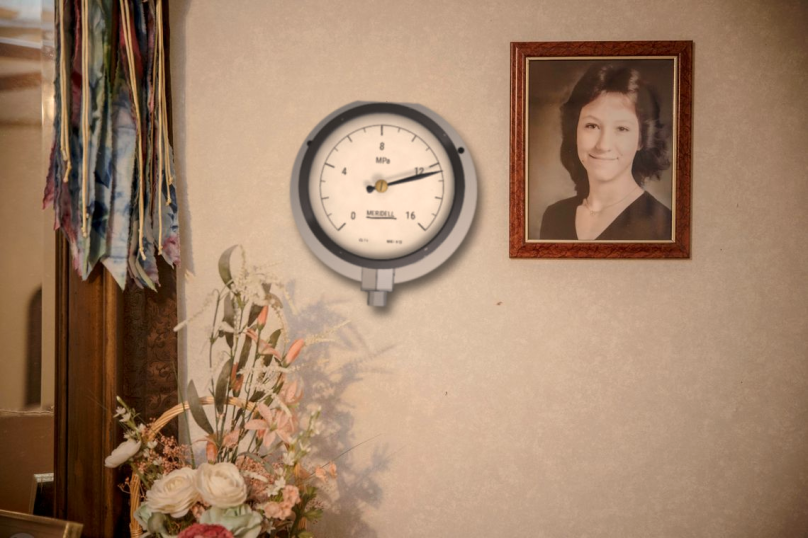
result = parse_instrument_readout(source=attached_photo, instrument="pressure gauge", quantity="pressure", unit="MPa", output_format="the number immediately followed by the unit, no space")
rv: 12.5MPa
